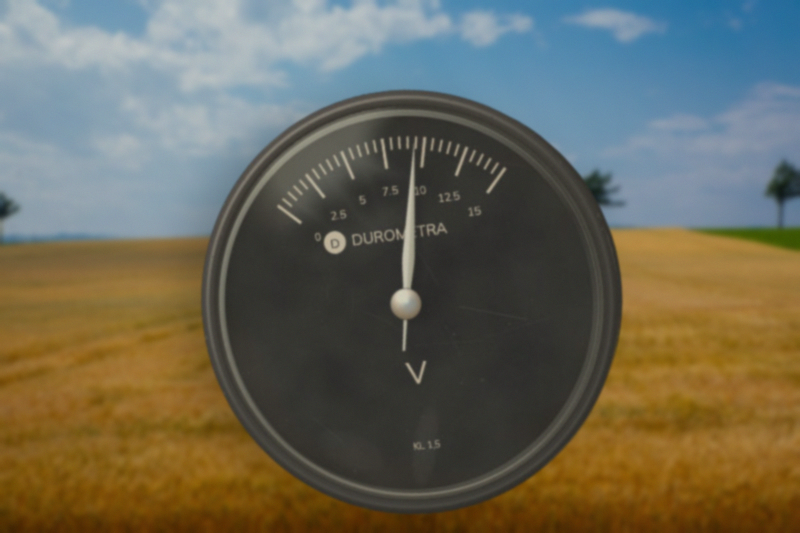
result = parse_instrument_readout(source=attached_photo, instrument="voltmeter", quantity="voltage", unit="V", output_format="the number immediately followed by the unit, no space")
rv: 9.5V
